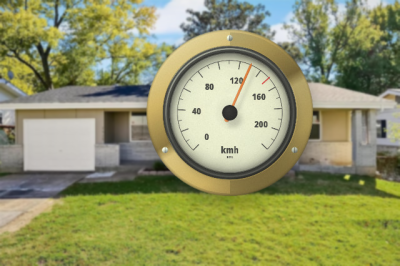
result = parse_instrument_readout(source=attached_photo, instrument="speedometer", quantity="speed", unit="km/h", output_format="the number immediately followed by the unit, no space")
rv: 130km/h
